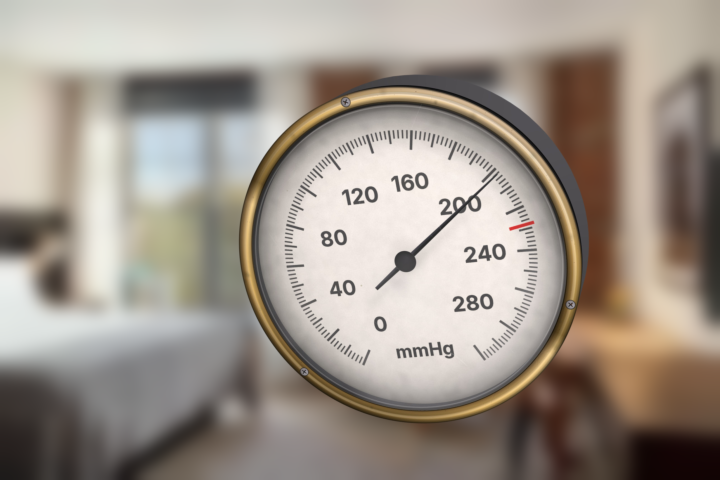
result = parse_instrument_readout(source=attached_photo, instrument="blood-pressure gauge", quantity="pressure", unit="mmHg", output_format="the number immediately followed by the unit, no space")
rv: 202mmHg
